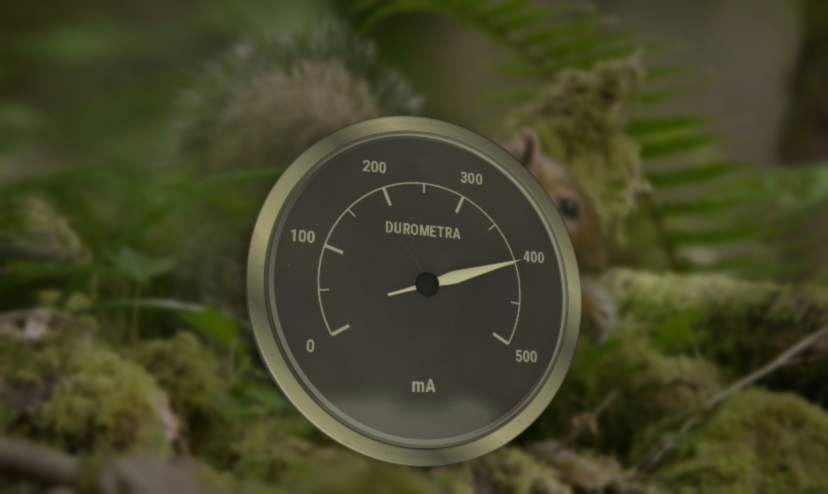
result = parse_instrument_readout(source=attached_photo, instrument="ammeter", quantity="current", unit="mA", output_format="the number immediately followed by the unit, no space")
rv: 400mA
